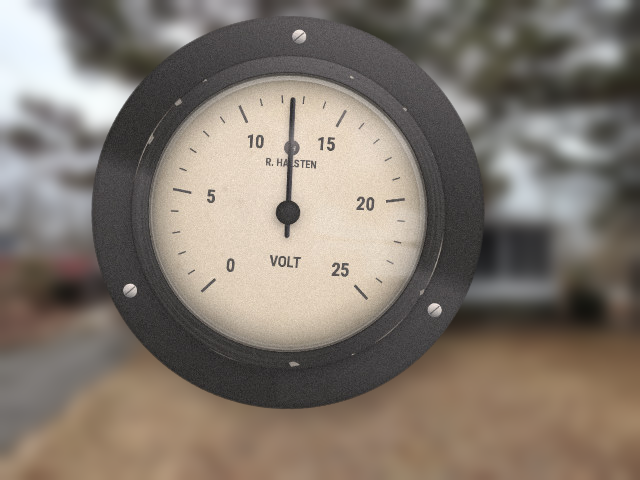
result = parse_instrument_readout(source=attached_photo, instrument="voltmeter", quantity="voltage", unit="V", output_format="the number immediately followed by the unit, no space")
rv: 12.5V
